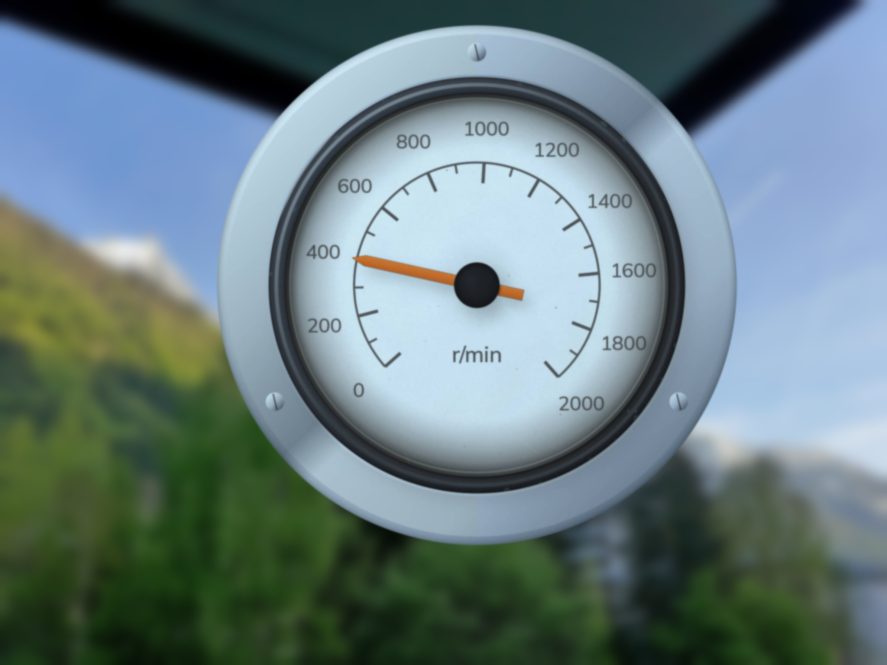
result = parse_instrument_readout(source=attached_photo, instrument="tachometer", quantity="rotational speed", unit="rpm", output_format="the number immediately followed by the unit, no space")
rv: 400rpm
